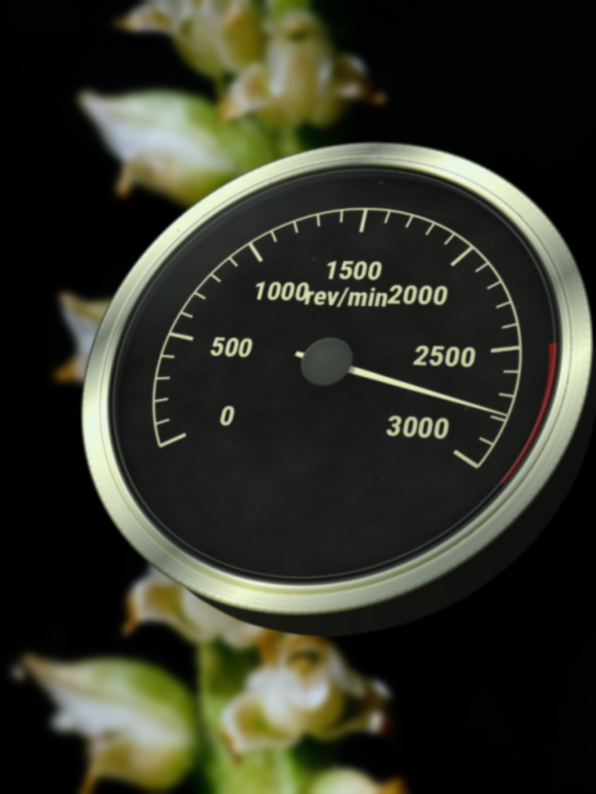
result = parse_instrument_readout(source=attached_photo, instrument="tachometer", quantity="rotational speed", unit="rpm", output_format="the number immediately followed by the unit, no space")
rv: 2800rpm
